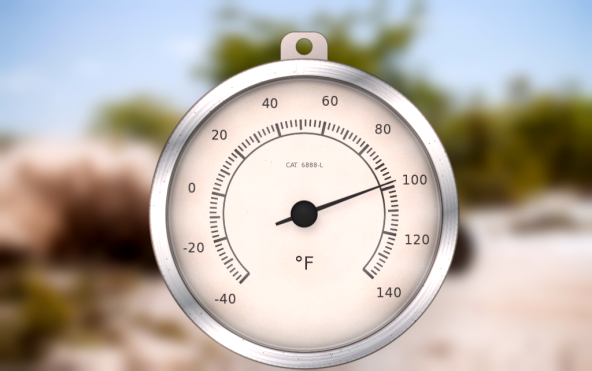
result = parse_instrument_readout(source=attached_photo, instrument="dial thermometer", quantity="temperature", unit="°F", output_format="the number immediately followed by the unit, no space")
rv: 98°F
